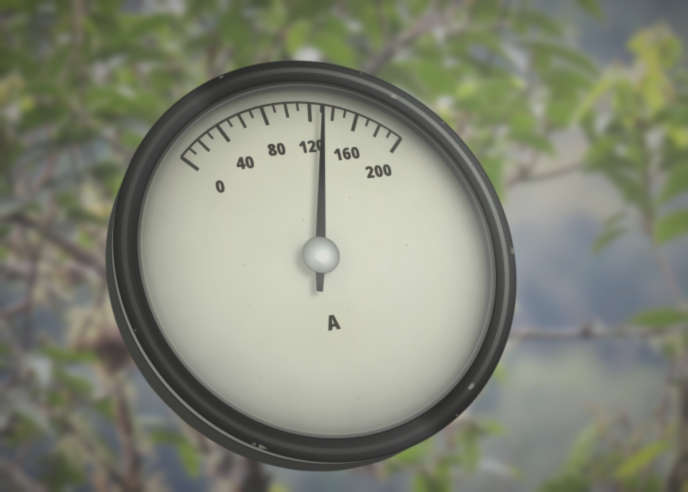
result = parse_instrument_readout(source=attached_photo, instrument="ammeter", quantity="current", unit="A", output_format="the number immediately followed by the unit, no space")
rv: 130A
